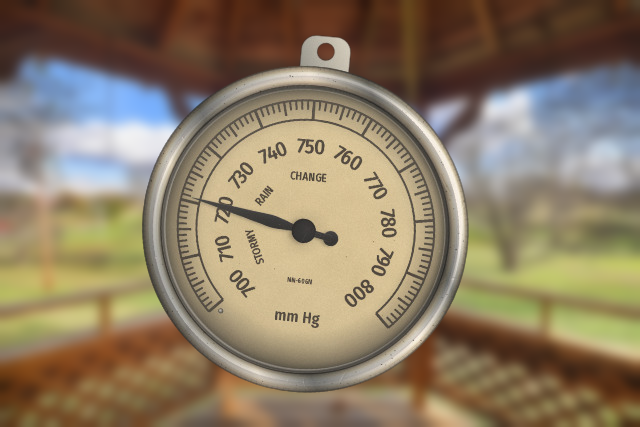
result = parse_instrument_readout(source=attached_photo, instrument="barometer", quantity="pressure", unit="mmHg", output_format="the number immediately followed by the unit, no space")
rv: 721mmHg
